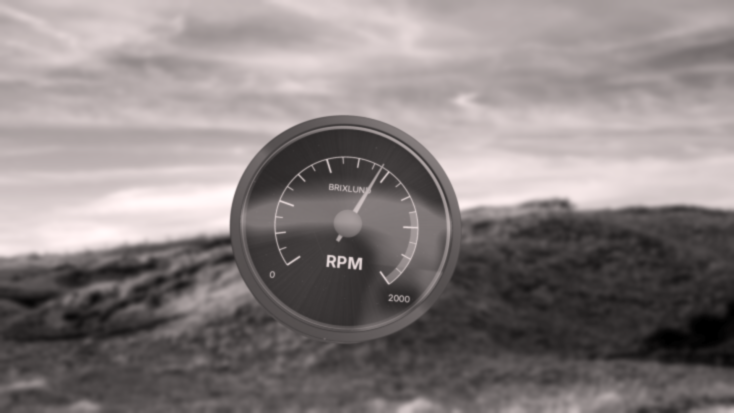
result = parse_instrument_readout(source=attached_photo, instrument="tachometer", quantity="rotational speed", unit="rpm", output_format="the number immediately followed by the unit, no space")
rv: 1150rpm
